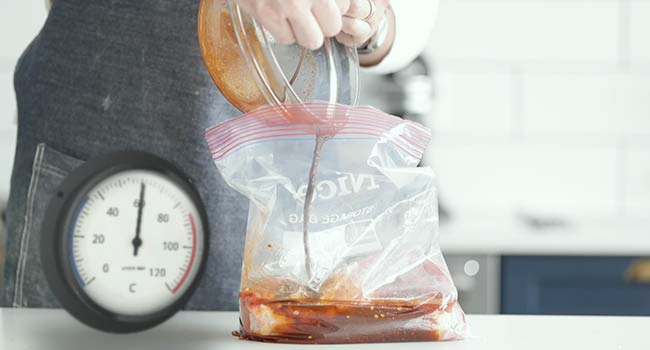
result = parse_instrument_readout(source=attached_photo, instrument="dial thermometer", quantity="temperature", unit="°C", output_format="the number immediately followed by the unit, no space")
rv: 60°C
